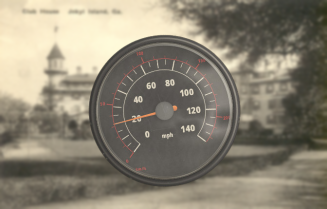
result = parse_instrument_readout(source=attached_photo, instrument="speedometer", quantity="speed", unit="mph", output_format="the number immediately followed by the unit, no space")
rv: 20mph
